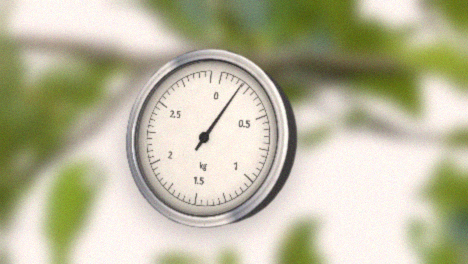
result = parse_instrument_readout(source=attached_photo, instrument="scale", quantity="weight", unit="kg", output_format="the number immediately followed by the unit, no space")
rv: 0.2kg
